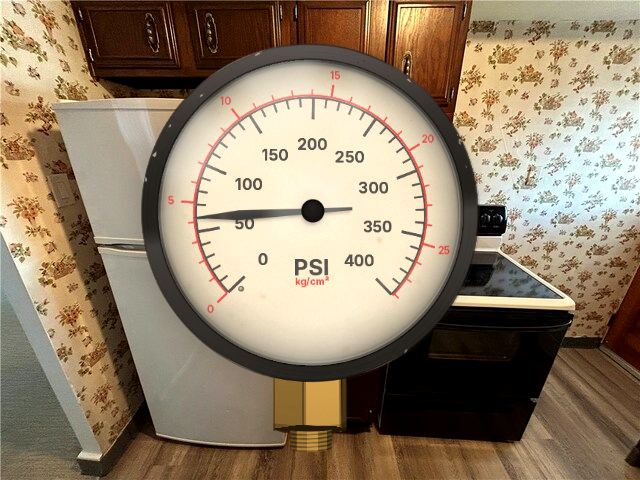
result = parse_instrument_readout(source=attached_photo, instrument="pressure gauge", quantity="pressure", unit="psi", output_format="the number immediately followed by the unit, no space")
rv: 60psi
